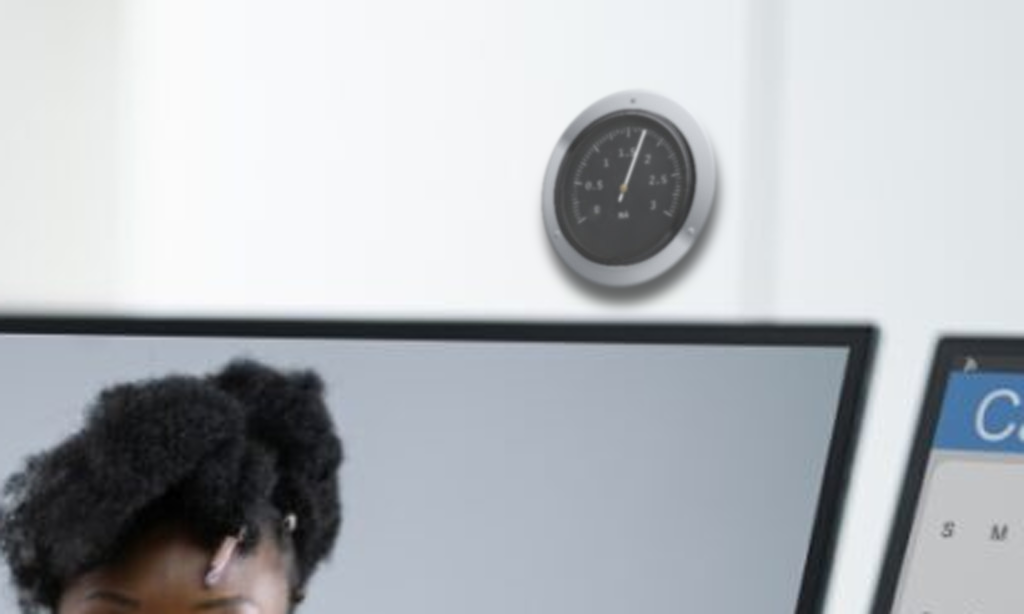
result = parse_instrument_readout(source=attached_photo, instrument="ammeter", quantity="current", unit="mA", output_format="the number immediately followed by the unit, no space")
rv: 1.75mA
